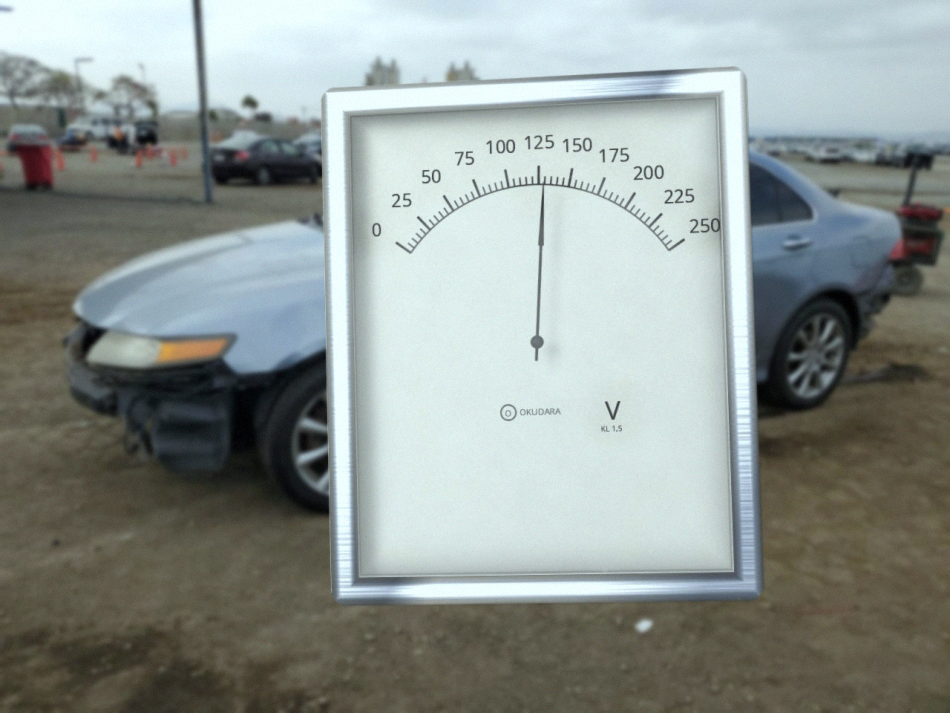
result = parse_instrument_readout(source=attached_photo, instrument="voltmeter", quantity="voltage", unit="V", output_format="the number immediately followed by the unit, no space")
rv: 130V
